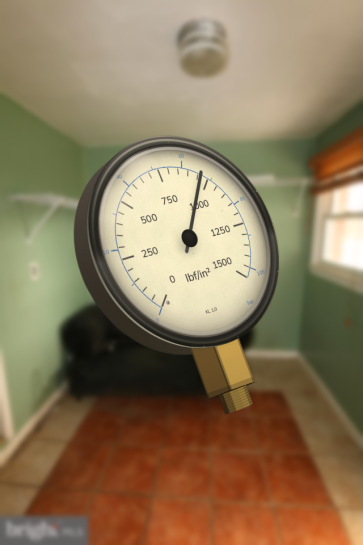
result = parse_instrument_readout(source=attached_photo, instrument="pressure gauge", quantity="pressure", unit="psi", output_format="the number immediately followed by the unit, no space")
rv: 950psi
